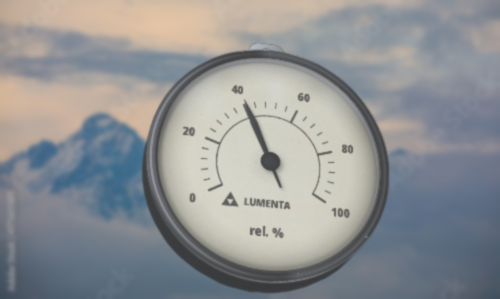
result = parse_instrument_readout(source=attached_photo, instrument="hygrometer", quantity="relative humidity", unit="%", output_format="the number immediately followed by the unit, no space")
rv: 40%
